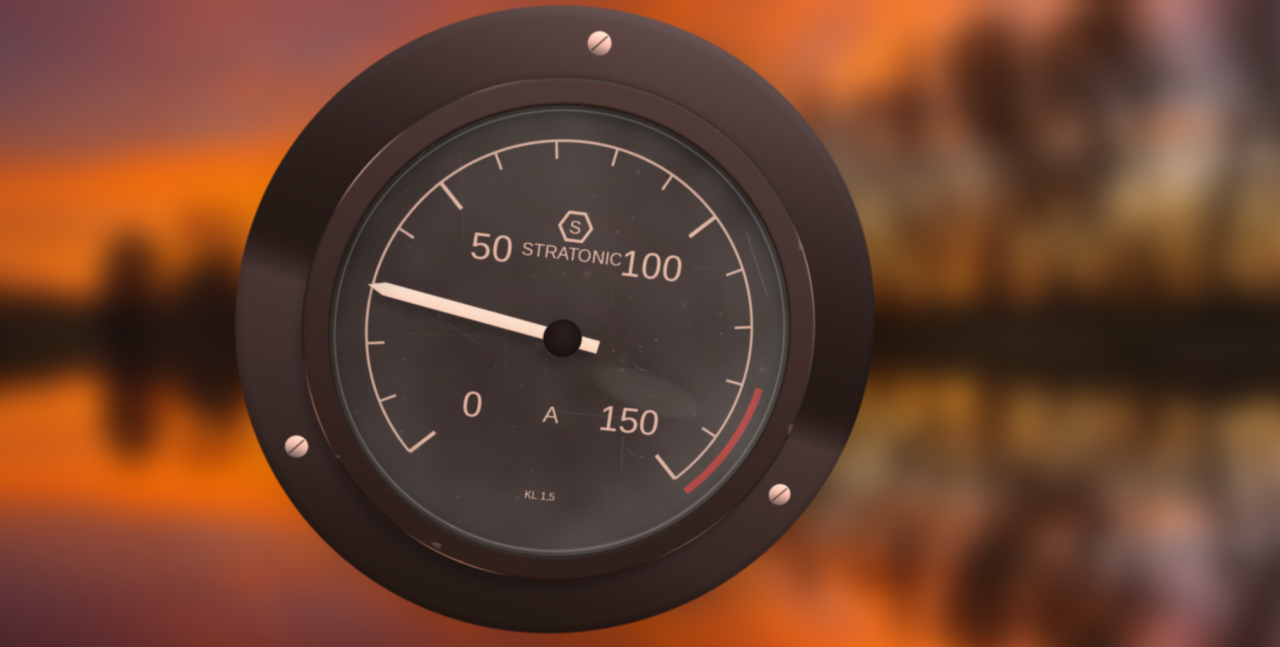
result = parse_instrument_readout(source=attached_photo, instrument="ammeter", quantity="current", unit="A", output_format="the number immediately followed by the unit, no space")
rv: 30A
